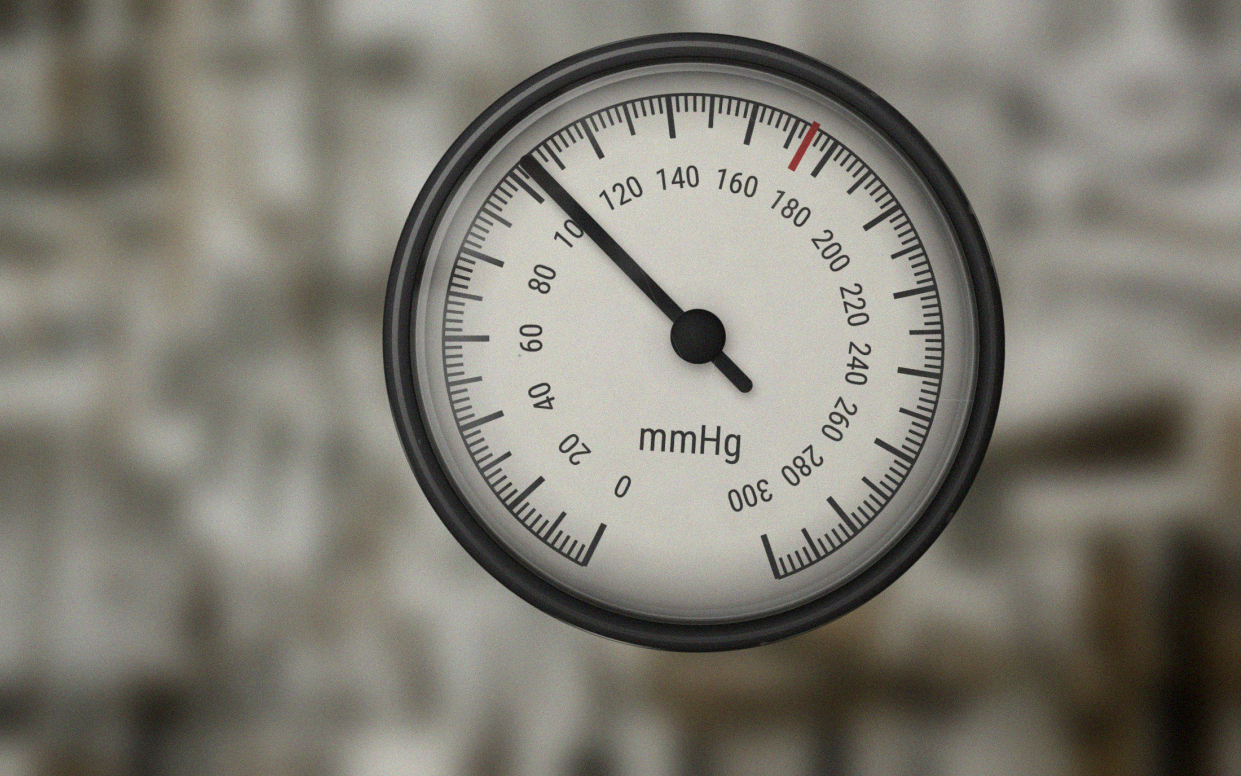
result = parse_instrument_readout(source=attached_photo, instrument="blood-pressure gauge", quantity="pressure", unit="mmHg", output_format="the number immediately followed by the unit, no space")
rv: 104mmHg
